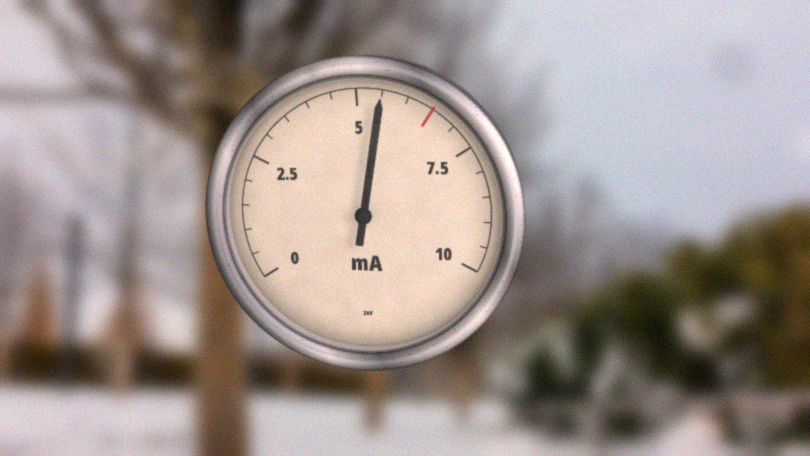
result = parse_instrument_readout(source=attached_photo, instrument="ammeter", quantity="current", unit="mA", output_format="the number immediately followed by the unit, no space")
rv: 5.5mA
